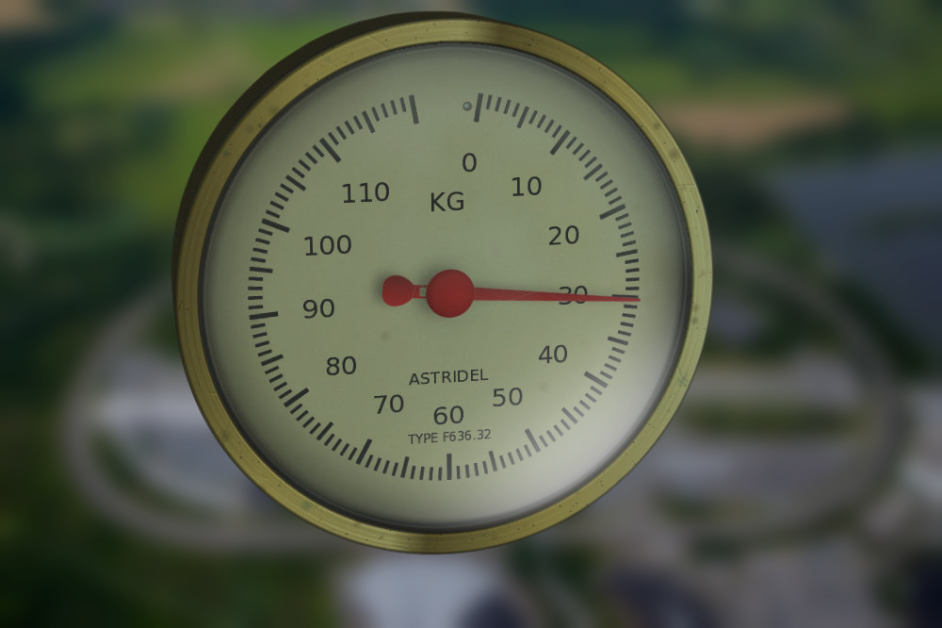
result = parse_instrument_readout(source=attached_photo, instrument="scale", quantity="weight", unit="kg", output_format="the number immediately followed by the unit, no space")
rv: 30kg
